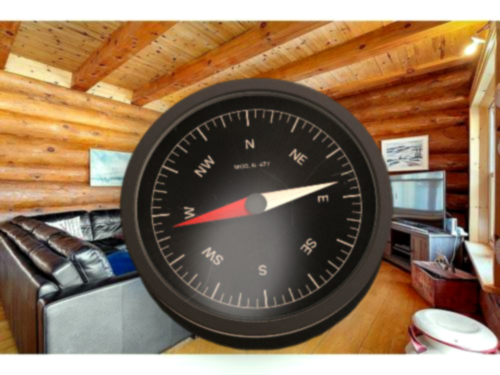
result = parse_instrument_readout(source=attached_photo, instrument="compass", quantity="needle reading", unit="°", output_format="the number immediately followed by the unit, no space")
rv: 260°
